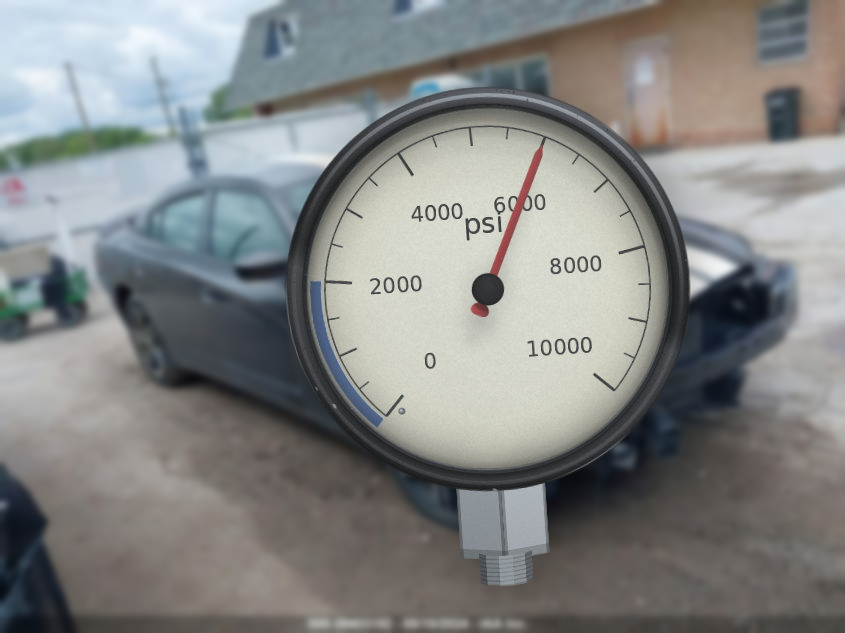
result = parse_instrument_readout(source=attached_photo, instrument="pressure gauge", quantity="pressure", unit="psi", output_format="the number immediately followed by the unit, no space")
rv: 6000psi
